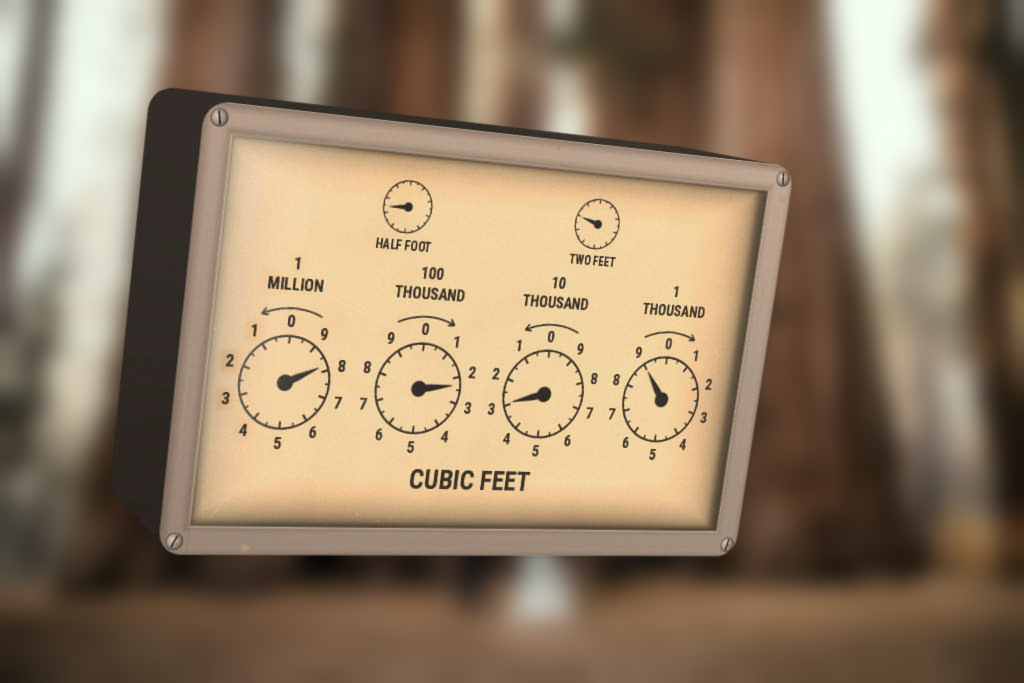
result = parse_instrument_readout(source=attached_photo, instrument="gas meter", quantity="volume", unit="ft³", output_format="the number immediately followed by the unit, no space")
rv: 822900ft³
